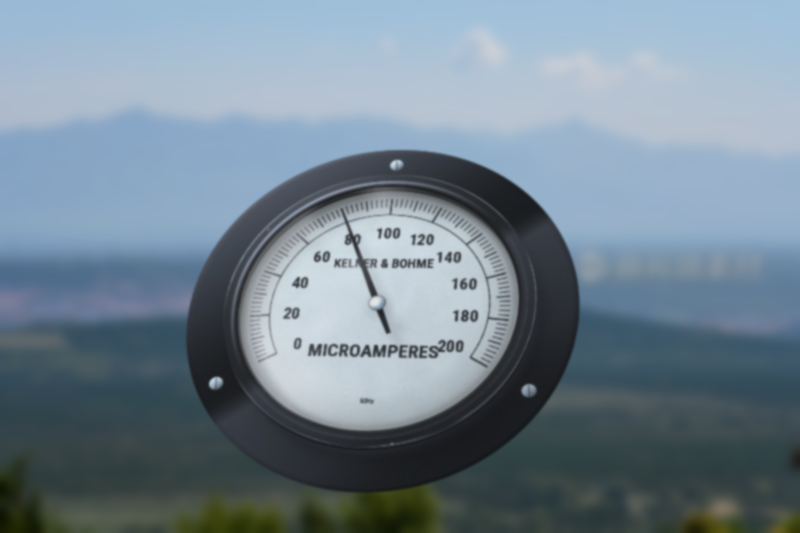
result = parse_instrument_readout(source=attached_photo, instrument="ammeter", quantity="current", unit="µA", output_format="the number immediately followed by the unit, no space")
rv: 80µA
